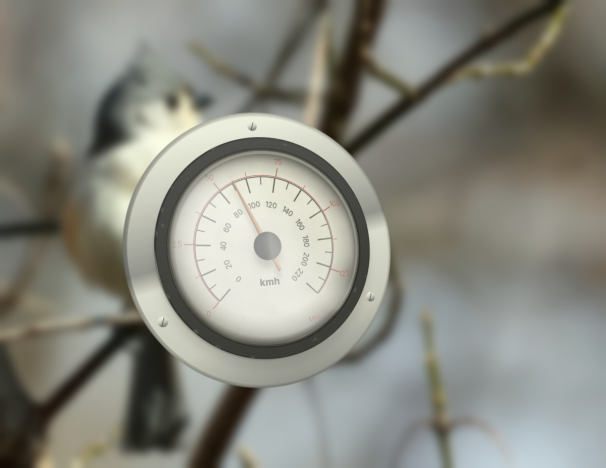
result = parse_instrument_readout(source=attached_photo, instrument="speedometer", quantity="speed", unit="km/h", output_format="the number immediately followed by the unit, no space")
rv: 90km/h
